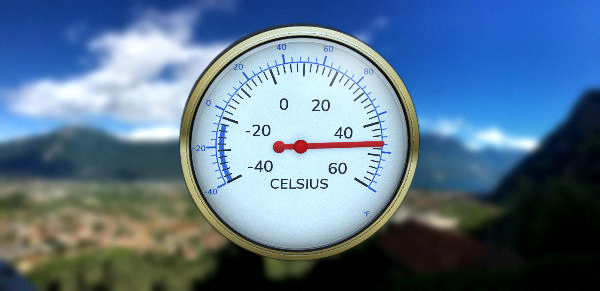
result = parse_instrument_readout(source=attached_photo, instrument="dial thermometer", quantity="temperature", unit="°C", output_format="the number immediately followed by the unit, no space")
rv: 46°C
